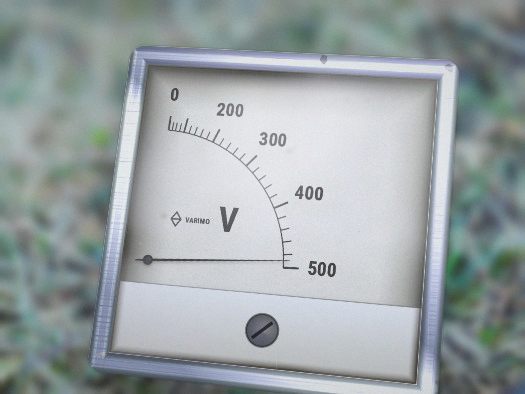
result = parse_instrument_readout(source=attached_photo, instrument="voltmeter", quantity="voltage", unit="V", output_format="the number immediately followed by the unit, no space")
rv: 490V
